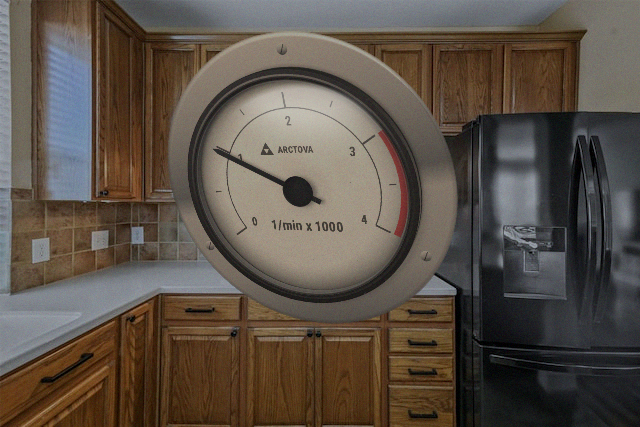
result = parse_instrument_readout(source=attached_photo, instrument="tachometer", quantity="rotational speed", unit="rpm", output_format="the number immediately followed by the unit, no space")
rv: 1000rpm
